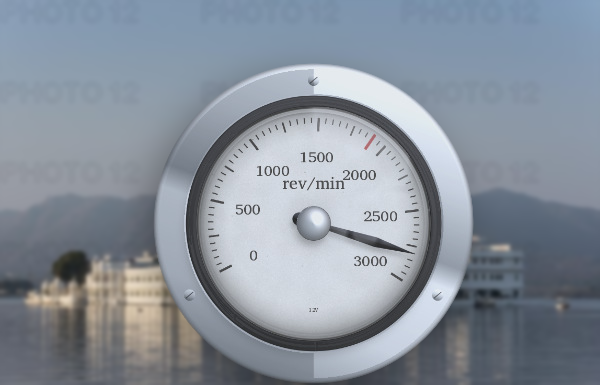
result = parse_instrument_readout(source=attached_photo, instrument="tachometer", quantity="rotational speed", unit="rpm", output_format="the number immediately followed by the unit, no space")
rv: 2800rpm
